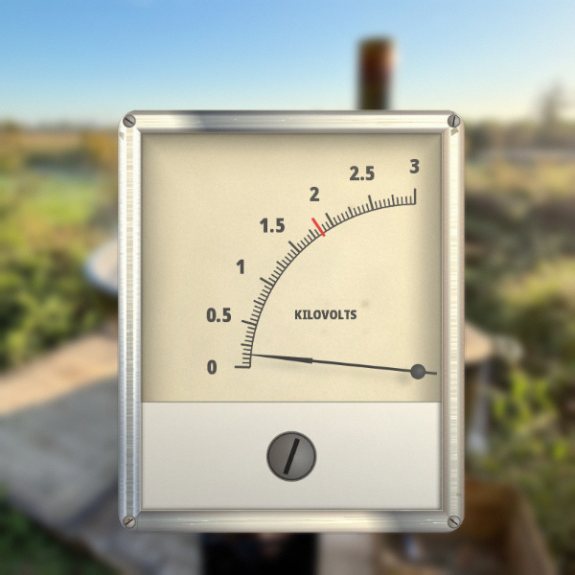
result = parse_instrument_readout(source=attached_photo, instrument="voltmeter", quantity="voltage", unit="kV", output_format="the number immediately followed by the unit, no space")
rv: 0.15kV
